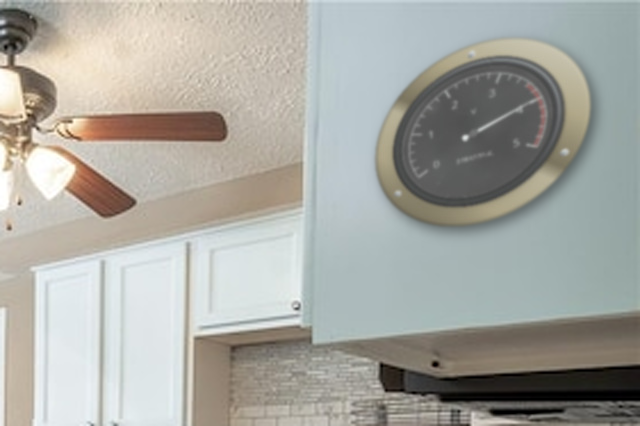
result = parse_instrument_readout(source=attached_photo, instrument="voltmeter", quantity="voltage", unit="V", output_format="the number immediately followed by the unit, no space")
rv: 4V
